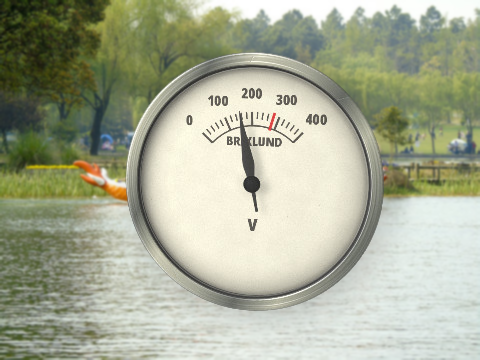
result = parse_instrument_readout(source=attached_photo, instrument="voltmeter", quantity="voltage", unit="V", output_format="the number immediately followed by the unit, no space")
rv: 160V
